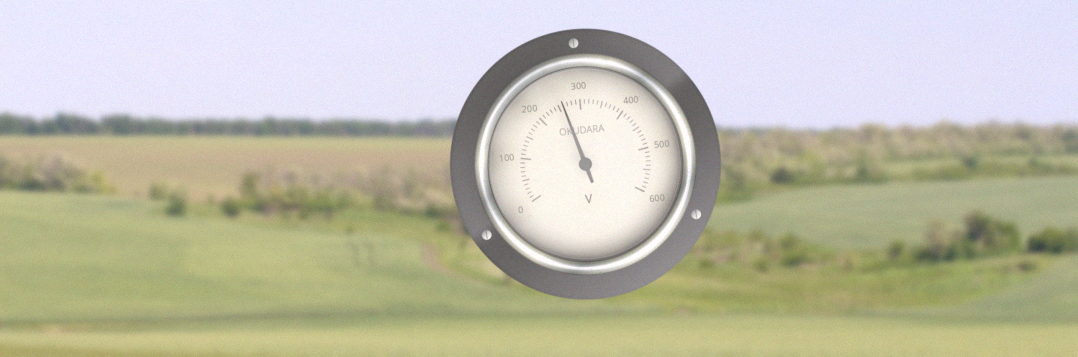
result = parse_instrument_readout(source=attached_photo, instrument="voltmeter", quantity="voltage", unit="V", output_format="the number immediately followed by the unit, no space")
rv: 260V
